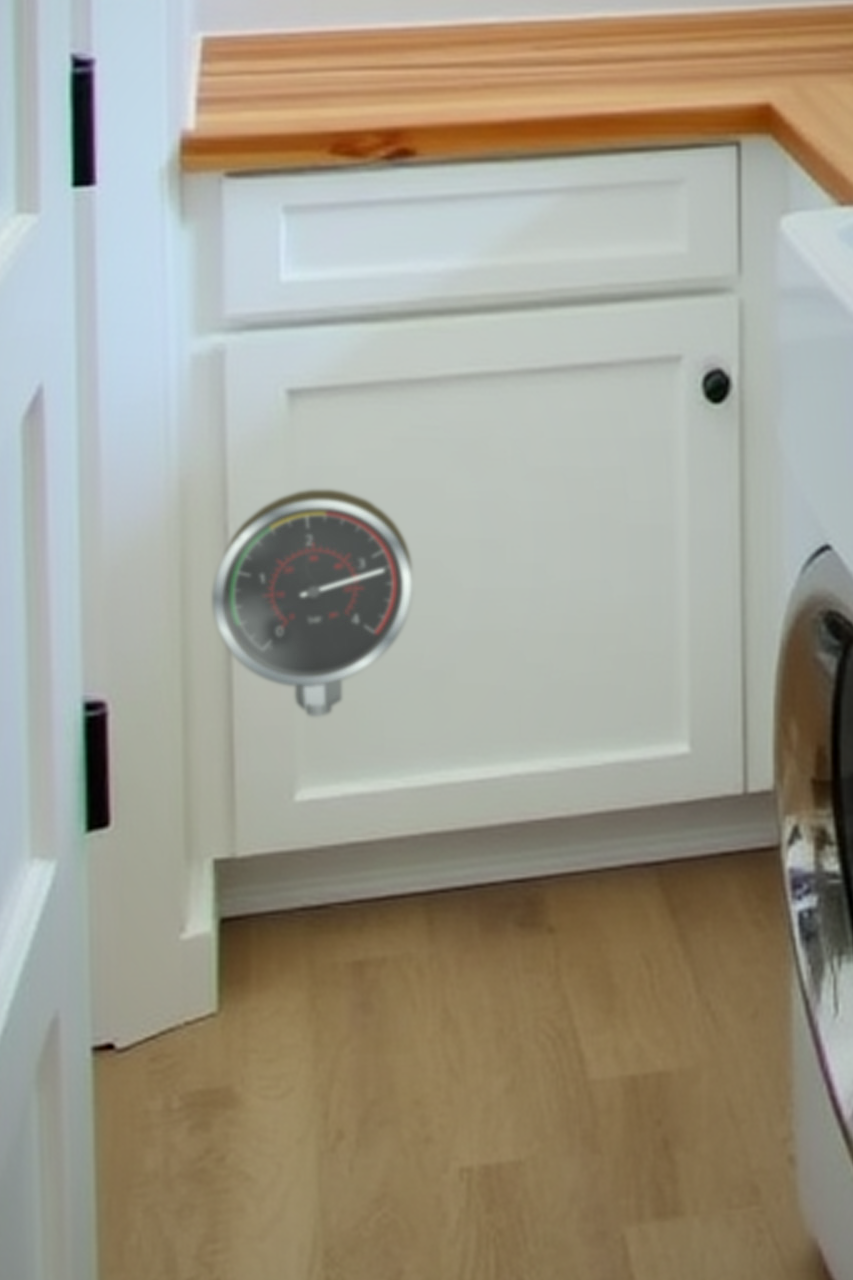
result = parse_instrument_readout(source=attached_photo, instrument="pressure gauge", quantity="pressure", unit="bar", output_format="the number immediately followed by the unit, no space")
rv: 3.2bar
